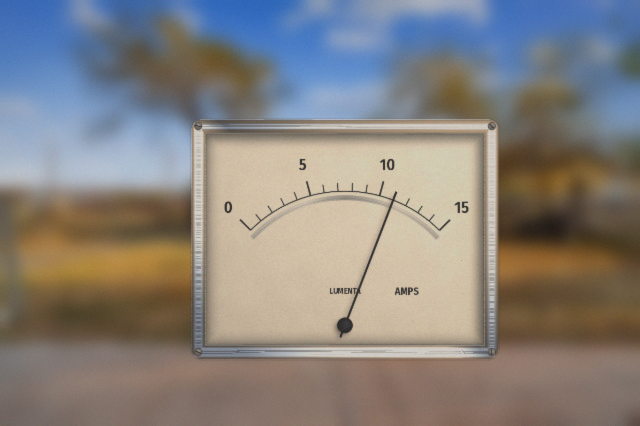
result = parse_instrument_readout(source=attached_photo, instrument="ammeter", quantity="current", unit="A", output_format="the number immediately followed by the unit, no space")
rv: 11A
